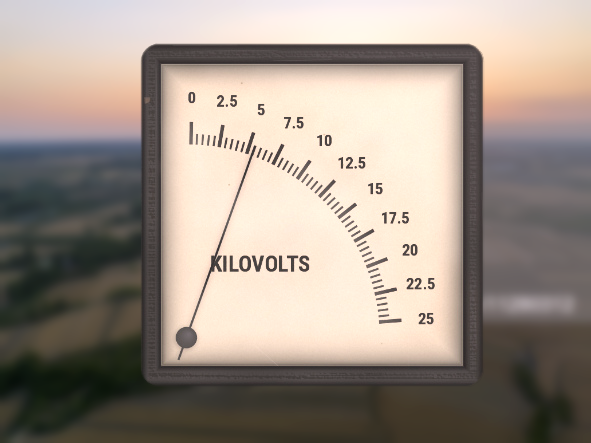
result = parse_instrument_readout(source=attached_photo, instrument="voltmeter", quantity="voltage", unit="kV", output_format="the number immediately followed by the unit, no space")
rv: 5.5kV
